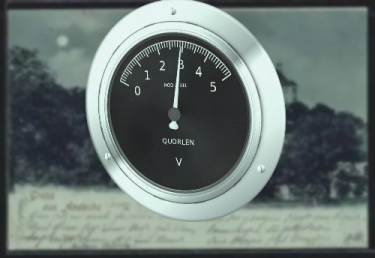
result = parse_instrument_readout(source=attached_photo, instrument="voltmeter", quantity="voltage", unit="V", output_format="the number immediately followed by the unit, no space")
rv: 3V
